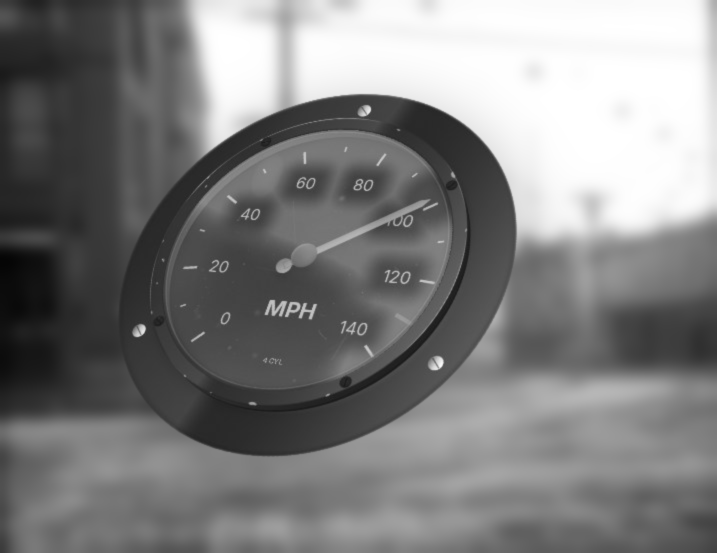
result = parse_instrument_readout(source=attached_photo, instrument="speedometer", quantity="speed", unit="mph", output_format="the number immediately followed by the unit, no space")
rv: 100mph
